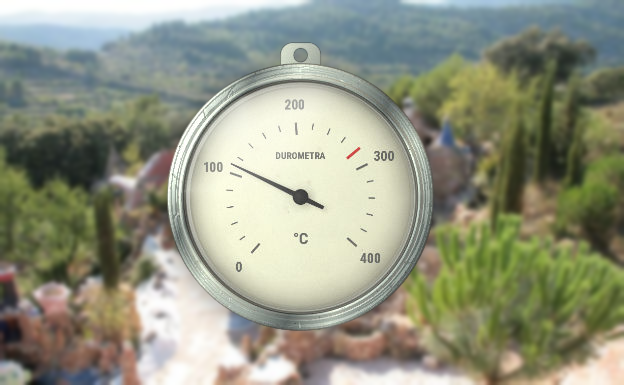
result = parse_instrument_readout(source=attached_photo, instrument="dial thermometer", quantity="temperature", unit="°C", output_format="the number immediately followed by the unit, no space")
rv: 110°C
